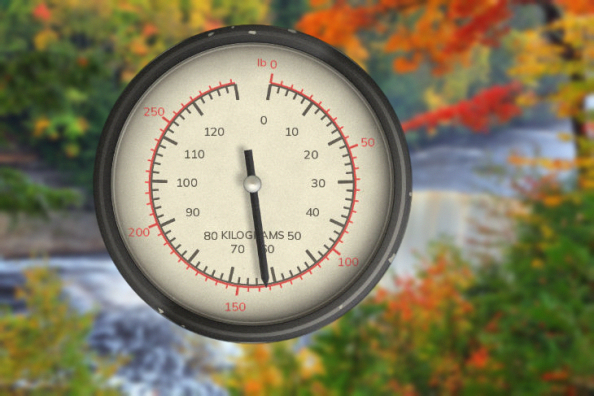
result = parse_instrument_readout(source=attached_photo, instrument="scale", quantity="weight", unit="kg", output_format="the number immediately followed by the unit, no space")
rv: 62kg
